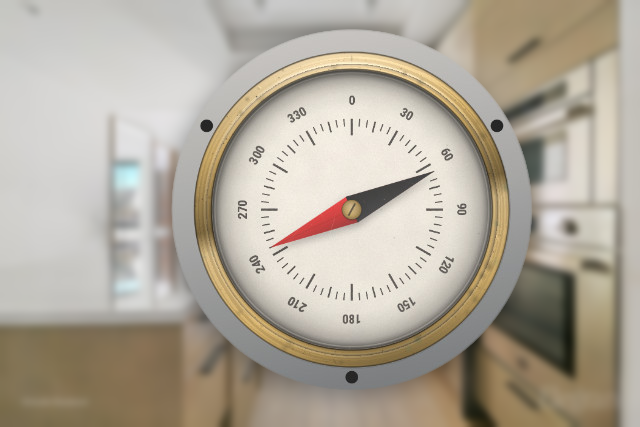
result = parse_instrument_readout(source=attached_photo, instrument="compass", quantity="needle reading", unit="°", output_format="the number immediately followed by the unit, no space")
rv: 245°
